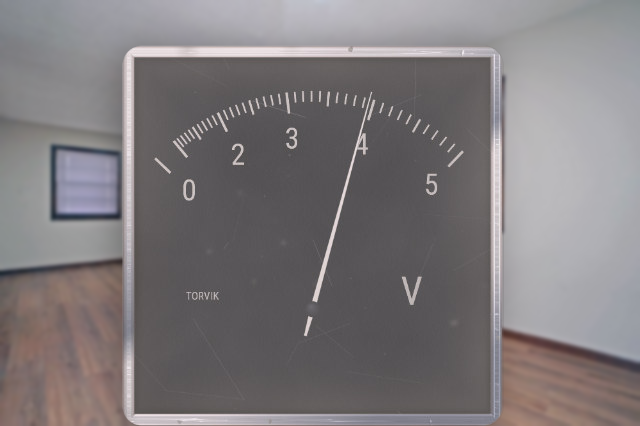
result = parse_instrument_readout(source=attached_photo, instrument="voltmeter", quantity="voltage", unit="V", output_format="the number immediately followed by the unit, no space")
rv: 3.95V
